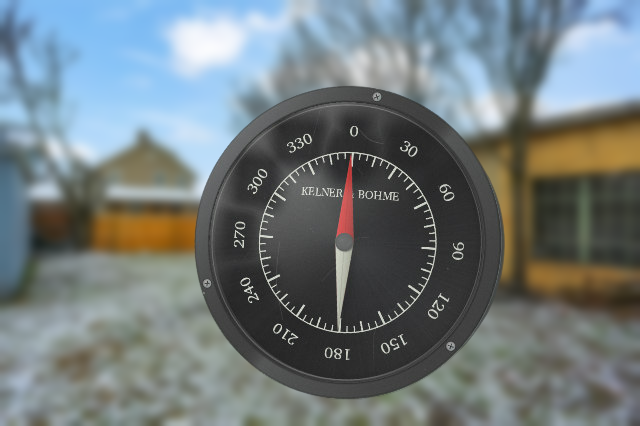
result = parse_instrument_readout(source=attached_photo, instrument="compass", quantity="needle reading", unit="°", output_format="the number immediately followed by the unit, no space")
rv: 0°
